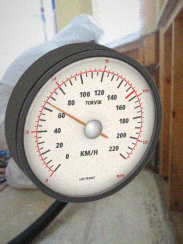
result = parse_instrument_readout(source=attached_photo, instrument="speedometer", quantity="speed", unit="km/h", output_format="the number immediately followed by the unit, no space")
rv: 65km/h
